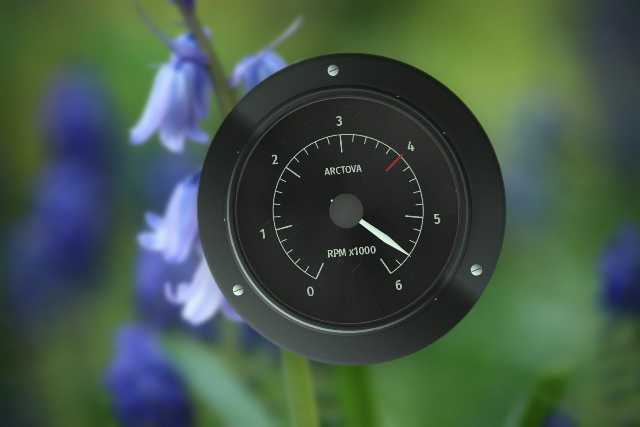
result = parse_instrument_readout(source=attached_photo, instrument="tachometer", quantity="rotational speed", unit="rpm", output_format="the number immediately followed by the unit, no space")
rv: 5600rpm
